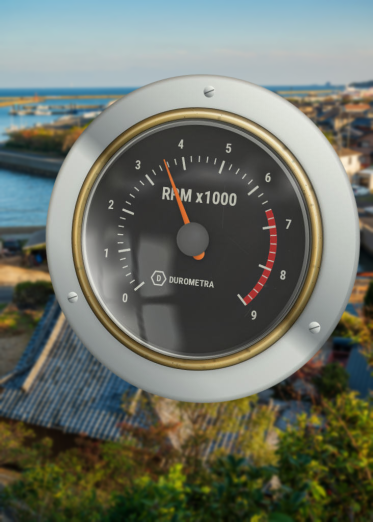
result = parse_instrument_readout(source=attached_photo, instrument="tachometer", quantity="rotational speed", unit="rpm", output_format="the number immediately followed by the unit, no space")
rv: 3600rpm
